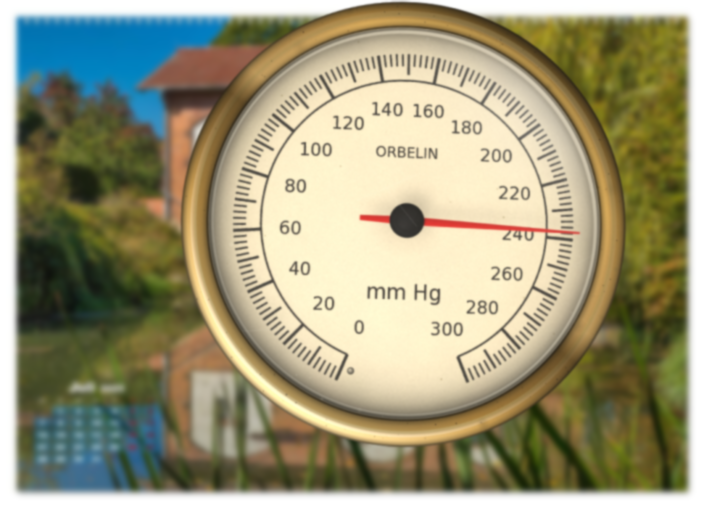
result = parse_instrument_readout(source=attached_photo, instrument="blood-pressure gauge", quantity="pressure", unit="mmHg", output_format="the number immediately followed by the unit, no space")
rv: 238mmHg
